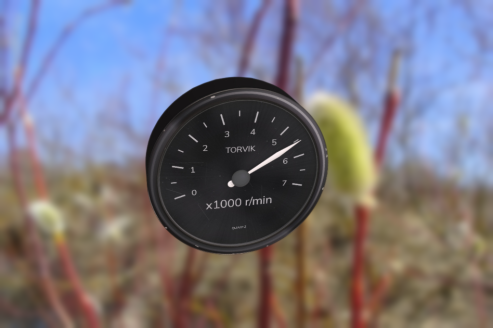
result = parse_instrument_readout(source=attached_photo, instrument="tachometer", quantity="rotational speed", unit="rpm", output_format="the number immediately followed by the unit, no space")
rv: 5500rpm
